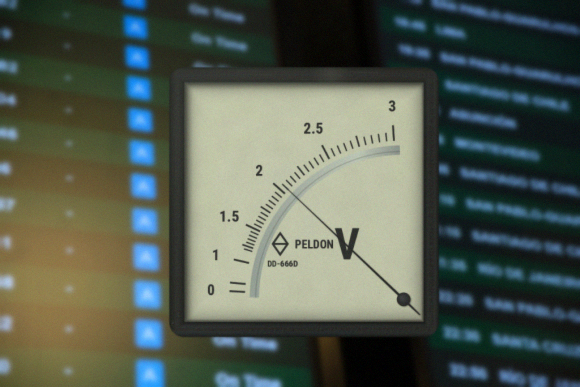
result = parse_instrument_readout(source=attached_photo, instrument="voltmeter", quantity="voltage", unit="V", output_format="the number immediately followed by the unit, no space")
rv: 2.05V
